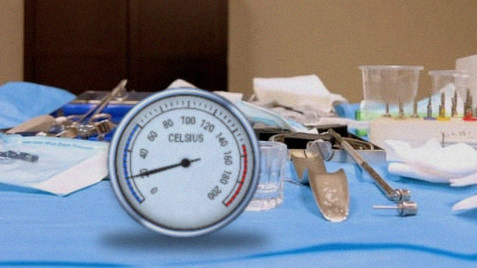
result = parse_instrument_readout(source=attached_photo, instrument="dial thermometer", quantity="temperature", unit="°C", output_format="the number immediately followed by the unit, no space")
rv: 20°C
